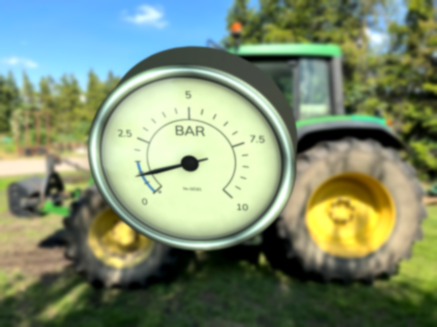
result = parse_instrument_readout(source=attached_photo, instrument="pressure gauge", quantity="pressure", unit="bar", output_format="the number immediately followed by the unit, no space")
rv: 1bar
